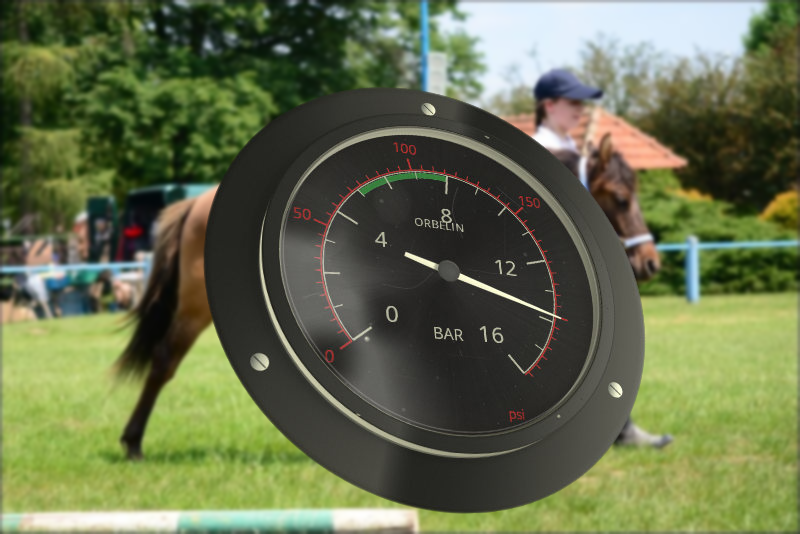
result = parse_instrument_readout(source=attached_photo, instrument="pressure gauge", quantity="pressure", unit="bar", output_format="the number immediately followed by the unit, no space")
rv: 14bar
